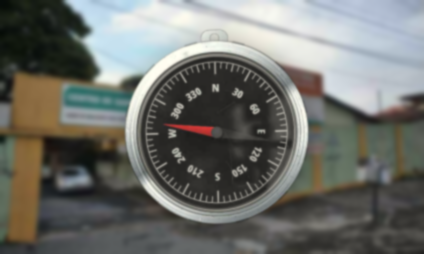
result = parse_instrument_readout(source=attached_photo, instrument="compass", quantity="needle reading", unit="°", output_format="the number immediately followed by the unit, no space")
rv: 280°
